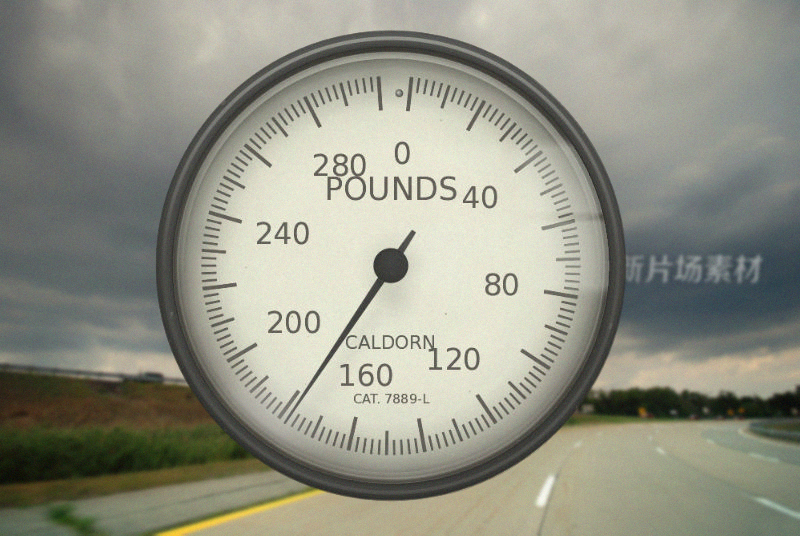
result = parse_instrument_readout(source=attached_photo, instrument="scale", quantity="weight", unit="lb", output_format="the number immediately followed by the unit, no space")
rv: 178lb
